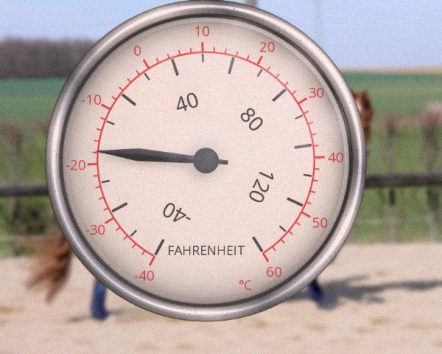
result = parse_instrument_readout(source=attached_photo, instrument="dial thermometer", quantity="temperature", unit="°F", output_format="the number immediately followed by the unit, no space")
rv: 0°F
